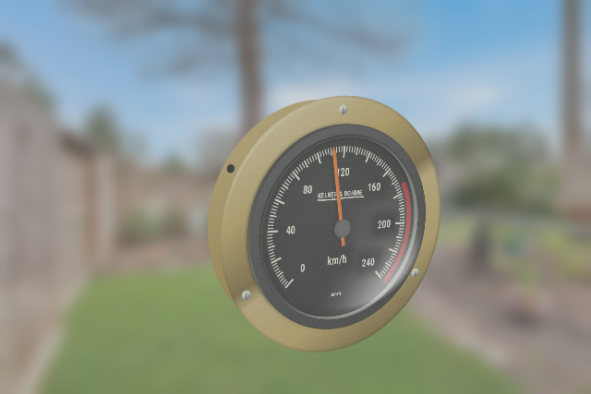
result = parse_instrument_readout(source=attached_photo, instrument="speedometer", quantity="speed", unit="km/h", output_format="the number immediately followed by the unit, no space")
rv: 110km/h
